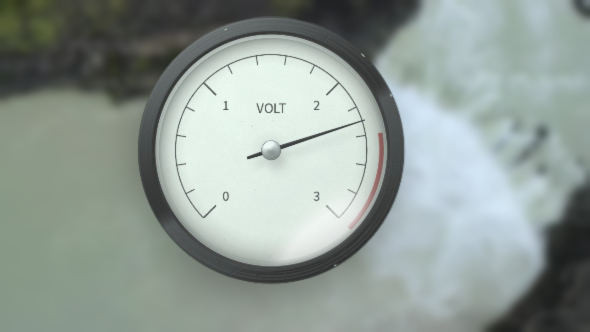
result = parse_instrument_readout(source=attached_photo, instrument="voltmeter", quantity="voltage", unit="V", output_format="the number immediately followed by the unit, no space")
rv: 2.3V
